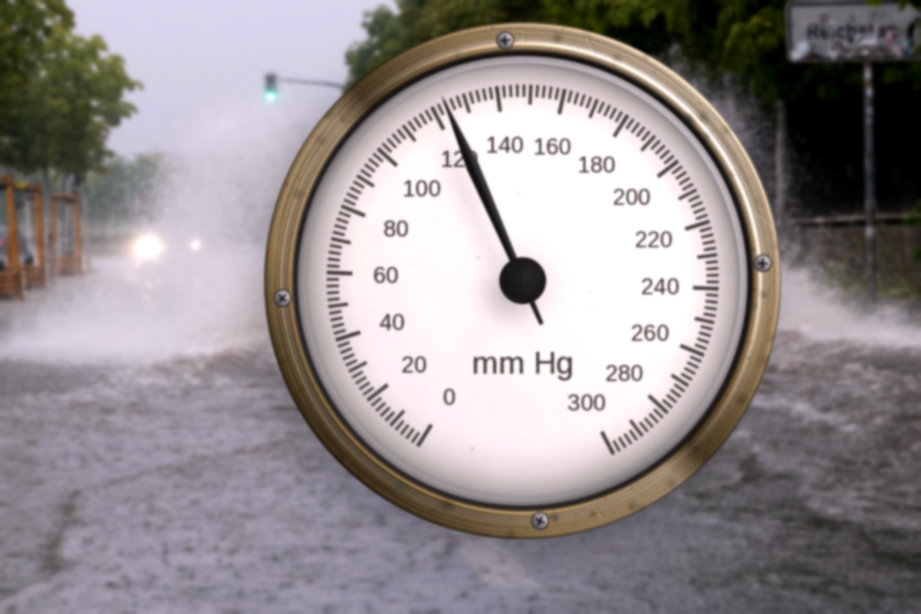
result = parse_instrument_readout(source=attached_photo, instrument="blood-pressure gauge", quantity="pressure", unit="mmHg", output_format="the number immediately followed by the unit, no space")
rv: 124mmHg
